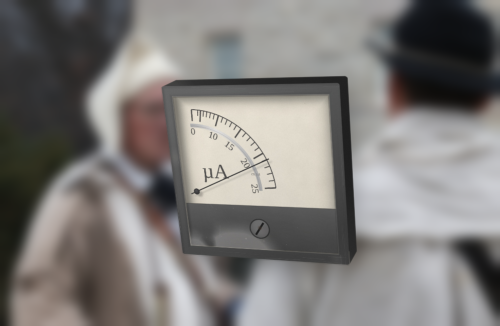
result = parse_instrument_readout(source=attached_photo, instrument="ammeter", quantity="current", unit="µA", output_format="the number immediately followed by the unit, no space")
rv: 21µA
